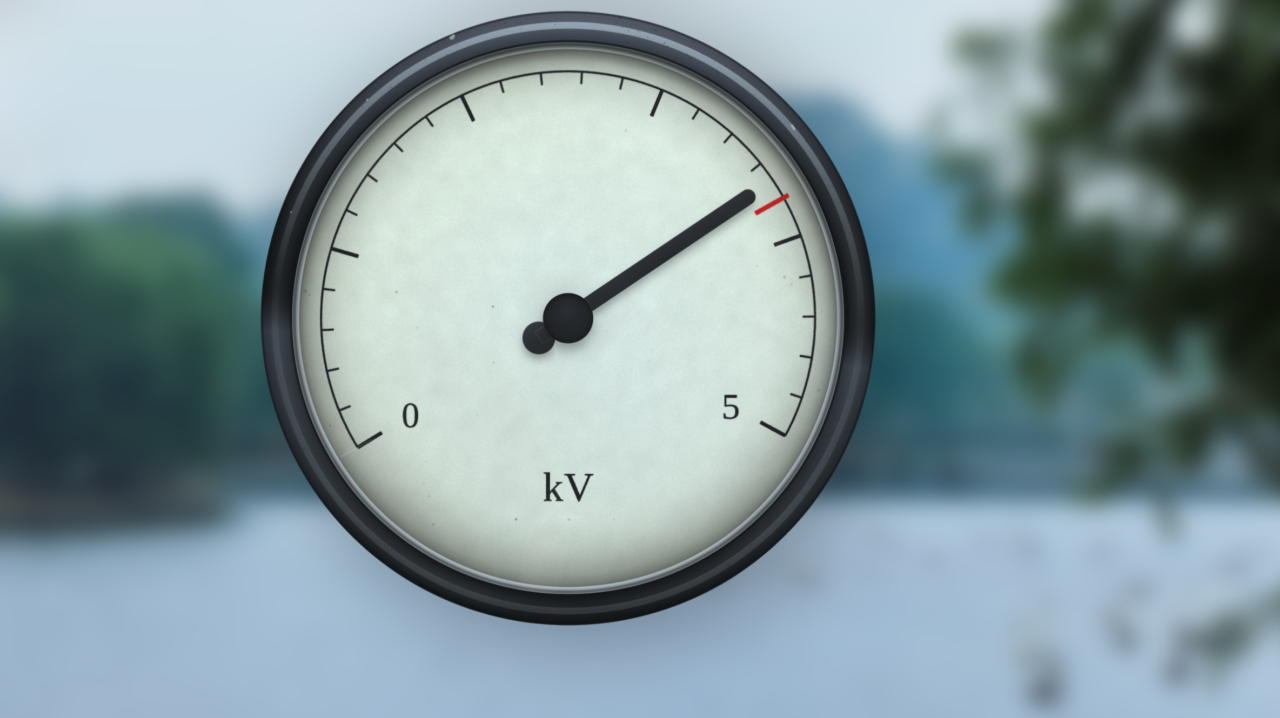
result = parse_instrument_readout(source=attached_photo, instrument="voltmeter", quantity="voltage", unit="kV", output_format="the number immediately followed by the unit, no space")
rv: 3.7kV
